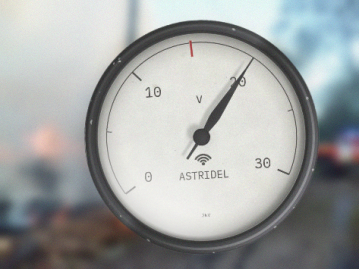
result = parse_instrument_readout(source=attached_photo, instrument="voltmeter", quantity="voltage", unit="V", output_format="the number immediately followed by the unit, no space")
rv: 20V
